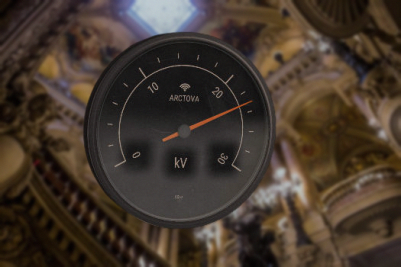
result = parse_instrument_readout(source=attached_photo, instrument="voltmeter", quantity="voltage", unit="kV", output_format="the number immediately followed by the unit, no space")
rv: 23kV
